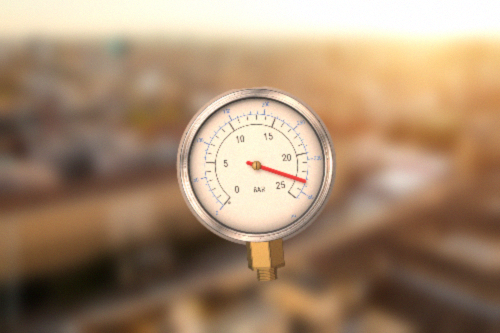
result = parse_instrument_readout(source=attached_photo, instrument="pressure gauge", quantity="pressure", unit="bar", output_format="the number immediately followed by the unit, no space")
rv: 23bar
